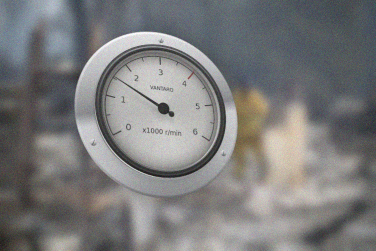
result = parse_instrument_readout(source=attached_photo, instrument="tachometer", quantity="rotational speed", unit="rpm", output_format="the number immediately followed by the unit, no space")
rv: 1500rpm
